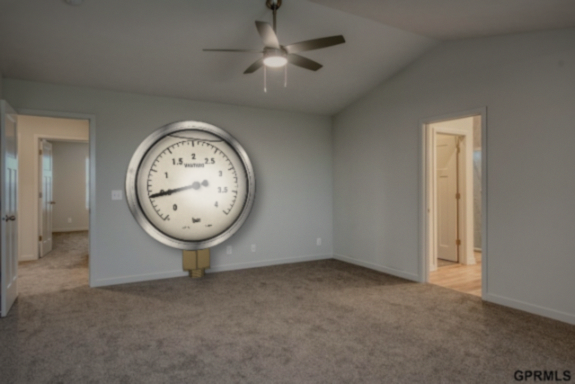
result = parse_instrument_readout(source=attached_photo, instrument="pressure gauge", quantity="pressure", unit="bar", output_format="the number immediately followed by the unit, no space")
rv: 0.5bar
